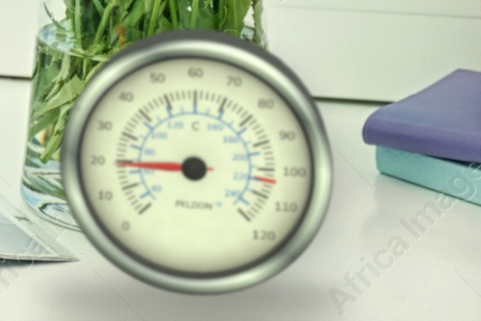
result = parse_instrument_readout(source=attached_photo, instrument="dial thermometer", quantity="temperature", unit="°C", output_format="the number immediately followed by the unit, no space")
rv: 20°C
